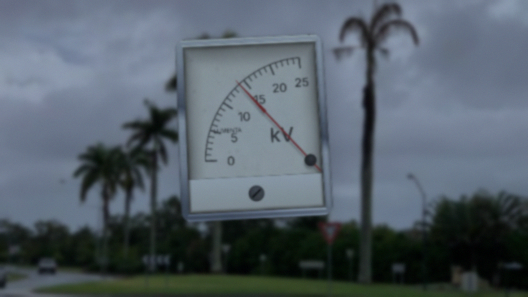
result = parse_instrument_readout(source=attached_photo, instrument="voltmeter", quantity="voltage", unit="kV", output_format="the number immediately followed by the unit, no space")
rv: 14kV
